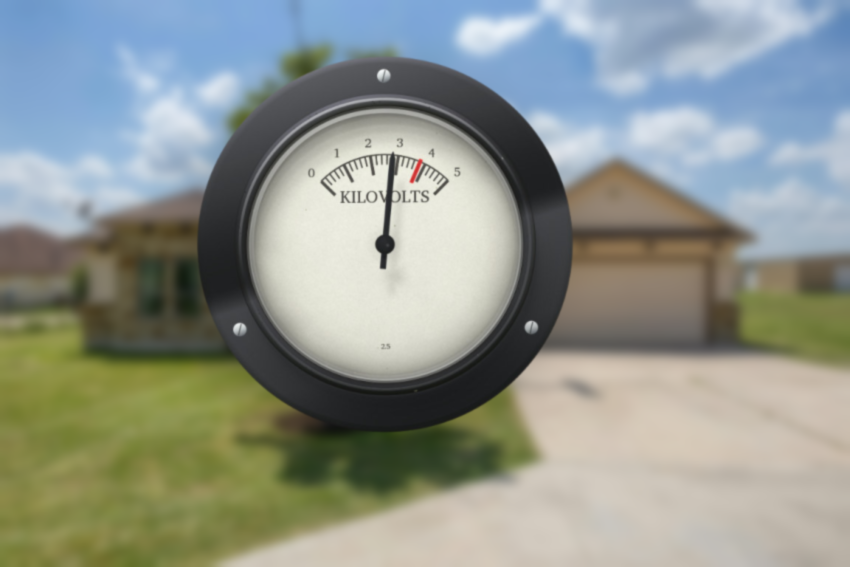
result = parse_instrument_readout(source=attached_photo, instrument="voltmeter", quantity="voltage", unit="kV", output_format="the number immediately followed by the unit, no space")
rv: 2.8kV
